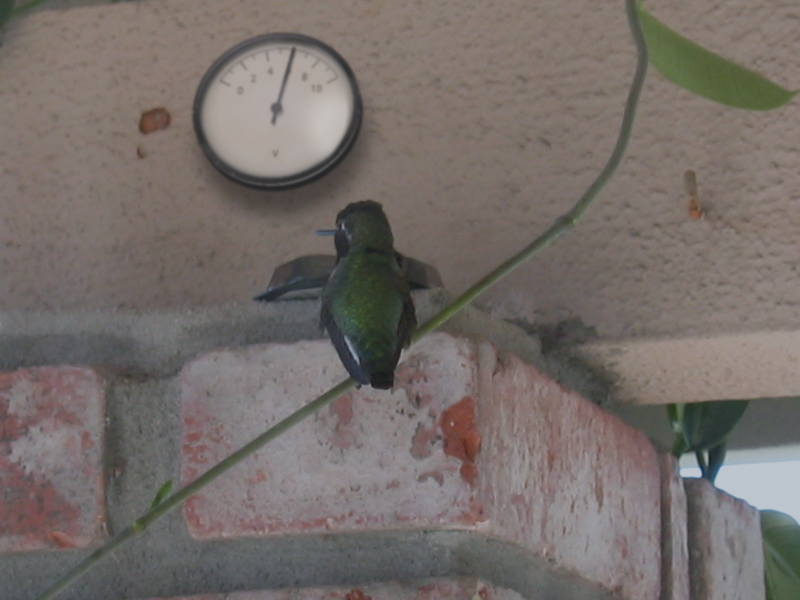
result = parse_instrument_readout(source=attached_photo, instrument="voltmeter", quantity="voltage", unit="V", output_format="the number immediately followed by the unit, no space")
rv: 6V
